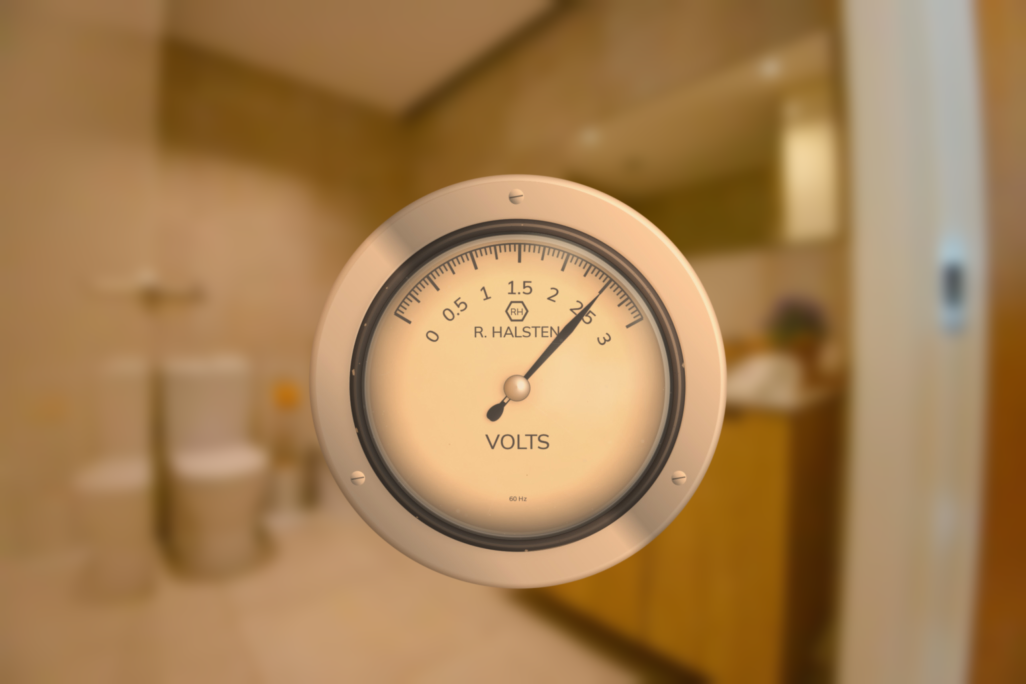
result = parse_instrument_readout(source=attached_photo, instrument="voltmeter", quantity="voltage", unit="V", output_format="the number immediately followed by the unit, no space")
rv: 2.5V
